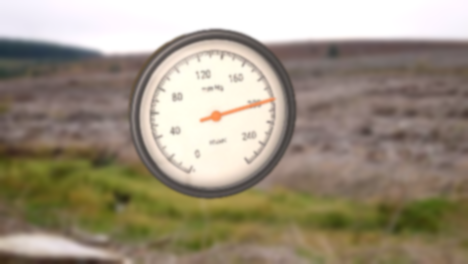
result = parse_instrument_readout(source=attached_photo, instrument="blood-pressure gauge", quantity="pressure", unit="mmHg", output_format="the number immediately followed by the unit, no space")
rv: 200mmHg
